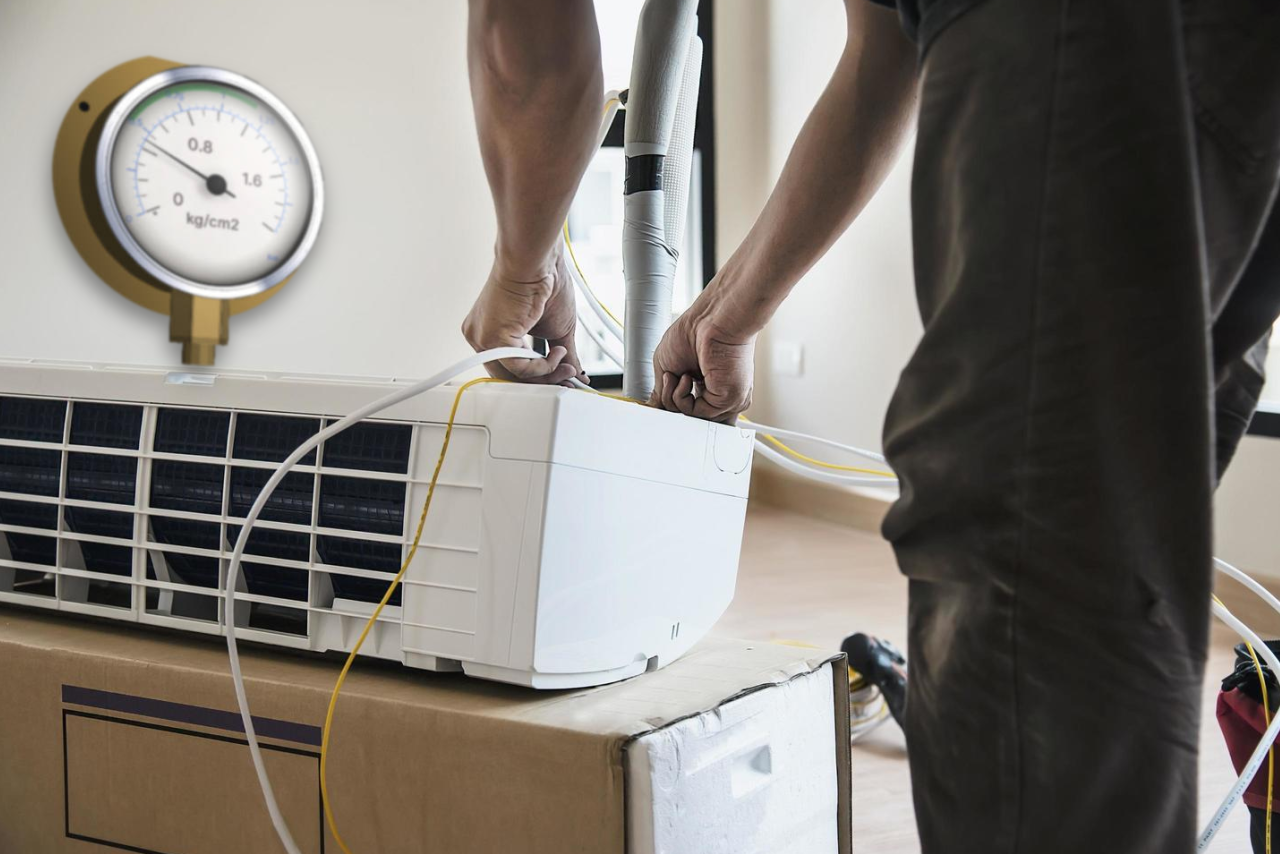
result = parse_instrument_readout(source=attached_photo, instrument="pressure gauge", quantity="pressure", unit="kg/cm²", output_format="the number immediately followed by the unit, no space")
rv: 0.45kg/cm²
